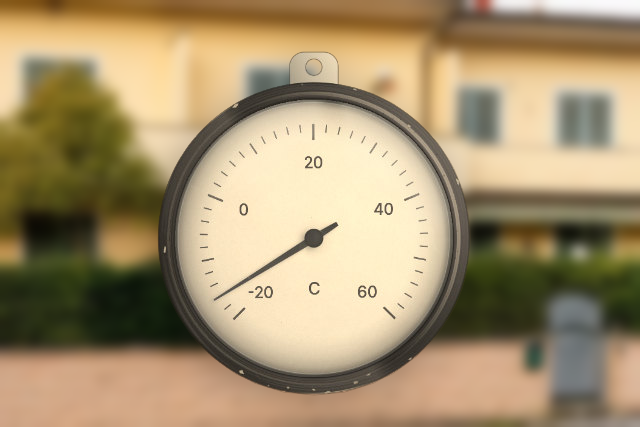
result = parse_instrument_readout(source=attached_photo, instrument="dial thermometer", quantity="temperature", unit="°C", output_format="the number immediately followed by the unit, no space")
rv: -16°C
